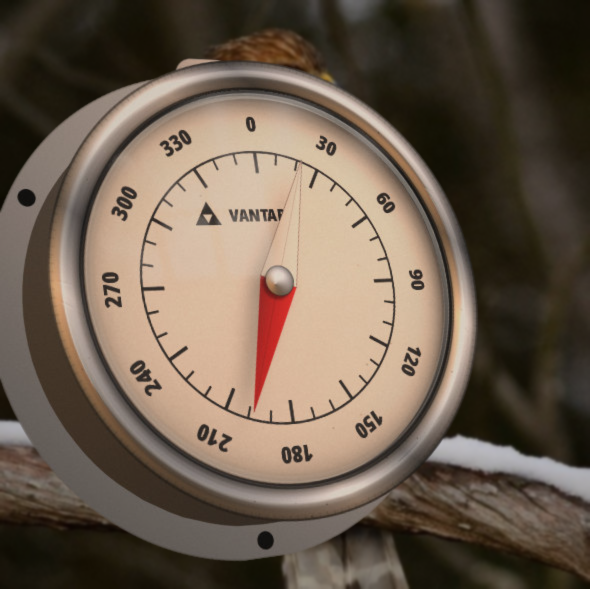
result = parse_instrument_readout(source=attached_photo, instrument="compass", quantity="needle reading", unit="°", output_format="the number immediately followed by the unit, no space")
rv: 200°
